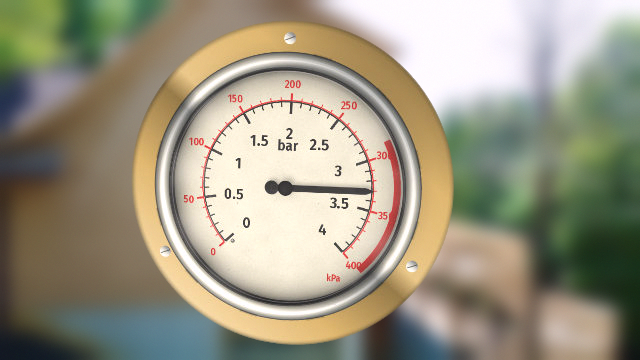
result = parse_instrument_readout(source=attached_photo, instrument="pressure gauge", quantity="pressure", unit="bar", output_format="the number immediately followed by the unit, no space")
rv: 3.3bar
